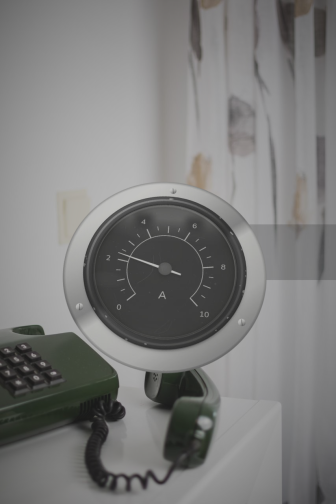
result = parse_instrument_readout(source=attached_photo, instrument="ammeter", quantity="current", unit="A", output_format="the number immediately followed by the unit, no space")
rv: 2.25A
